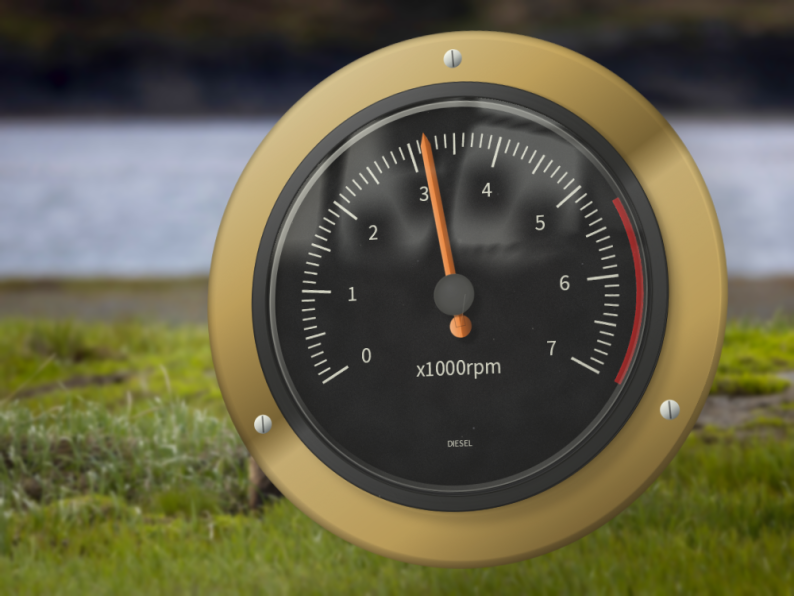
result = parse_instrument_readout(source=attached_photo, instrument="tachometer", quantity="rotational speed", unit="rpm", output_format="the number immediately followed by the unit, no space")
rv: 3200rpm
